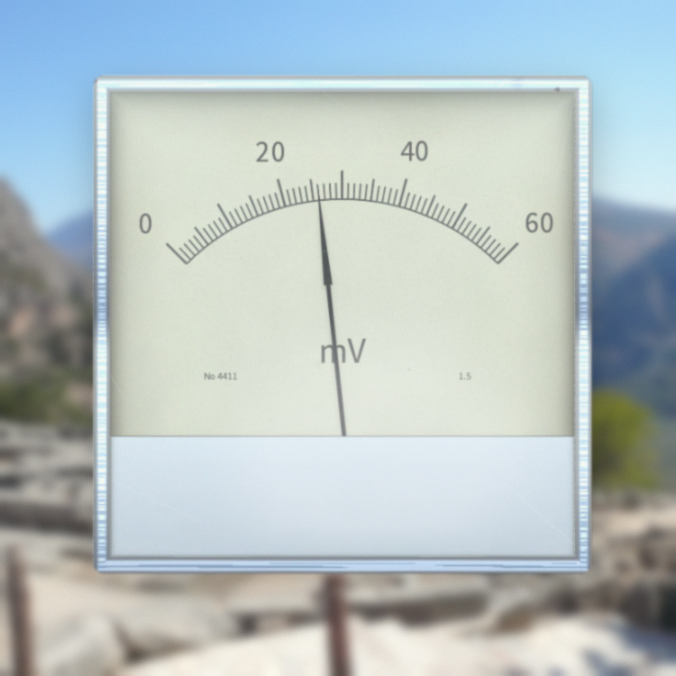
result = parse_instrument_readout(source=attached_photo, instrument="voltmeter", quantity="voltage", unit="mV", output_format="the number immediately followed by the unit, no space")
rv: 26mV
